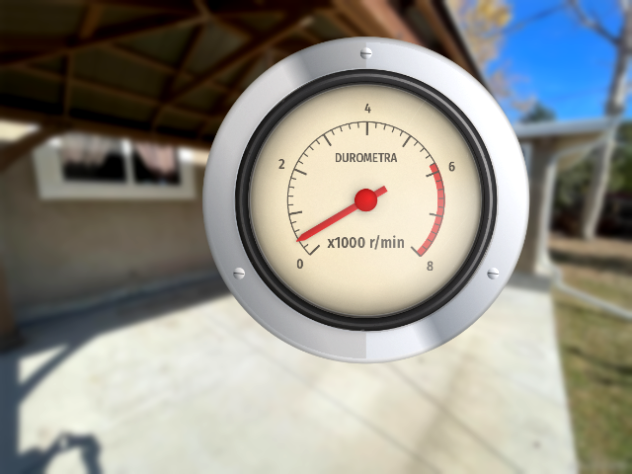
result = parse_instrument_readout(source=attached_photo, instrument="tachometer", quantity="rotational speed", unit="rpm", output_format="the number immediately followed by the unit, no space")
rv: 400rpm
